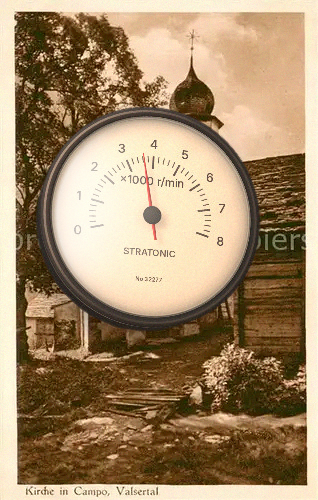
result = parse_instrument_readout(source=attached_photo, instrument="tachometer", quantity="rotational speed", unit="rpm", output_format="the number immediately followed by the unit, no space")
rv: 3600rpm
